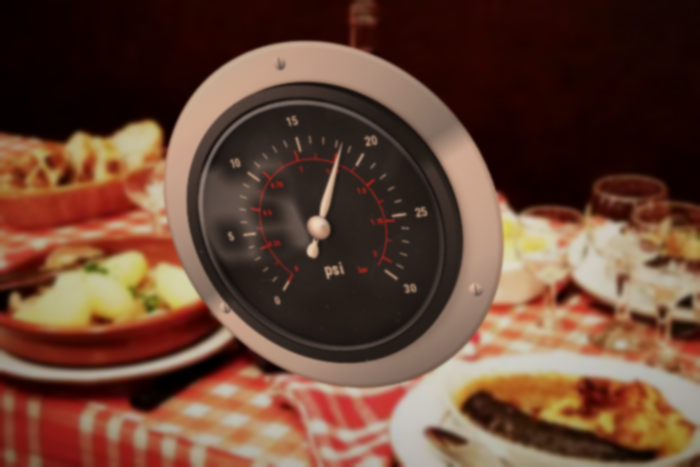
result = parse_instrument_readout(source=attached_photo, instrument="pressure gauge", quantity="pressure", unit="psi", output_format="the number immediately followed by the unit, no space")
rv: 18.5psi
